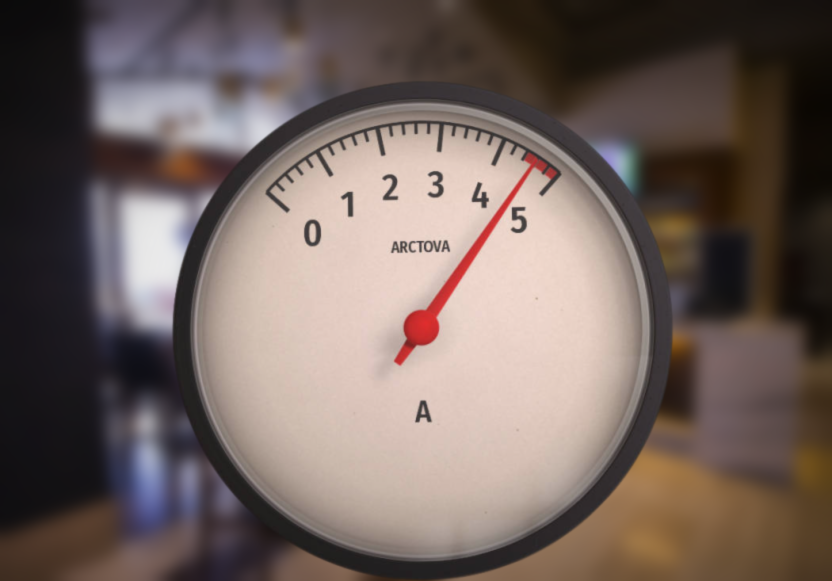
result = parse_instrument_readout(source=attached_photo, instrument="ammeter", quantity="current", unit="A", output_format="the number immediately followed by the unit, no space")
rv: 4.6A
